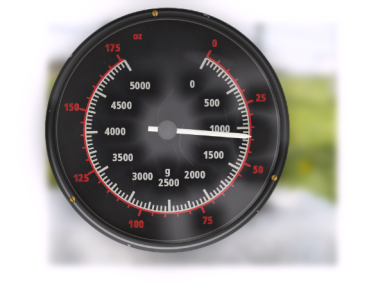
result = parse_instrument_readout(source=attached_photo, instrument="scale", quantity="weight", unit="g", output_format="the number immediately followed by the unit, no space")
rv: 1100g
